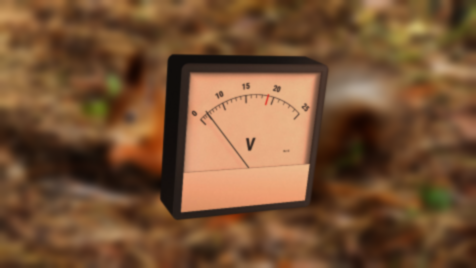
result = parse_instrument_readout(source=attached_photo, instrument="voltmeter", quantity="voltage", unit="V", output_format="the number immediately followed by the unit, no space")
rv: 5V
